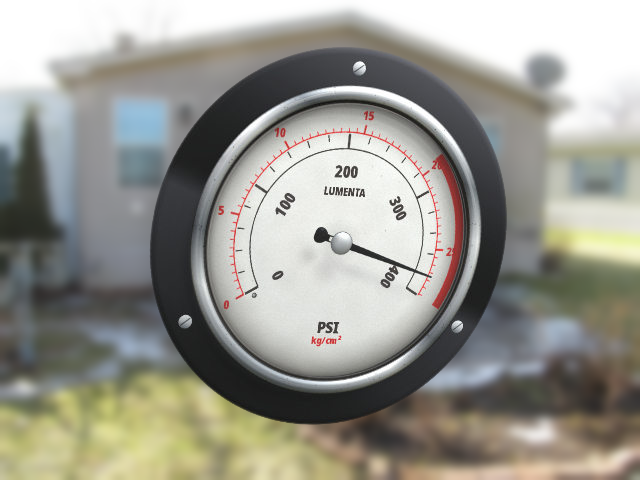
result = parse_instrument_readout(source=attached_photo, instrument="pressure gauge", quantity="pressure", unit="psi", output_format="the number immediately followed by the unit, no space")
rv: 380psi
